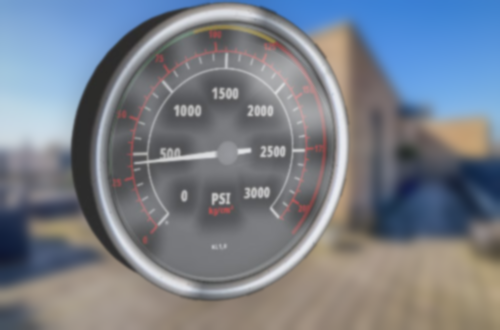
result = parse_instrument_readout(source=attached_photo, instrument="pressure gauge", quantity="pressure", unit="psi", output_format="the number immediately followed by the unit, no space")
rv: 450psi
